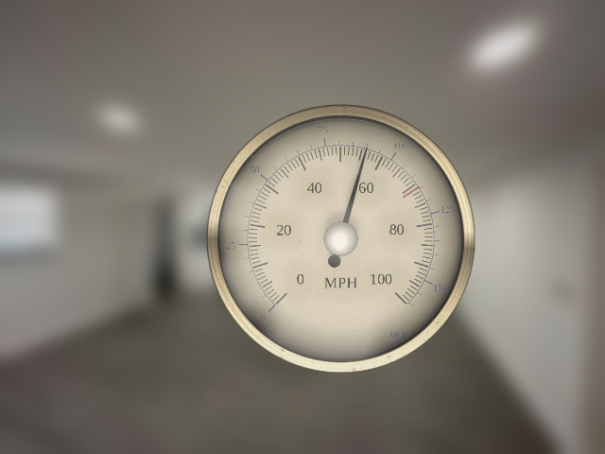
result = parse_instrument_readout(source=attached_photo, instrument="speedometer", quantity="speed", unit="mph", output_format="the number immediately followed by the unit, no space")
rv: 56mph
